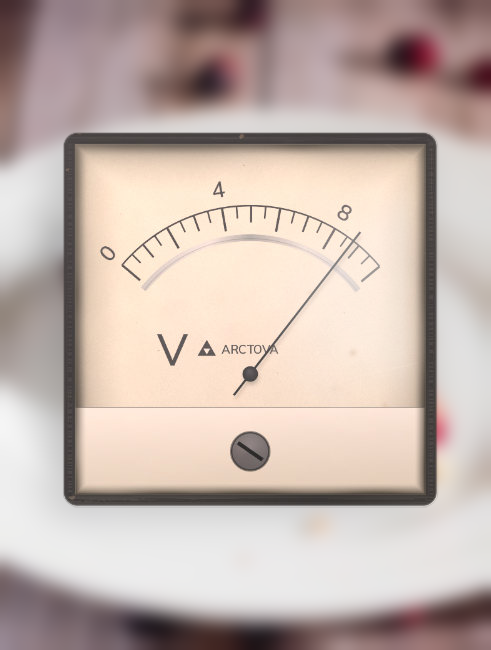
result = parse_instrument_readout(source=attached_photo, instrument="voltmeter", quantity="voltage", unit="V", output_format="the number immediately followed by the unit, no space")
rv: 8.75V
